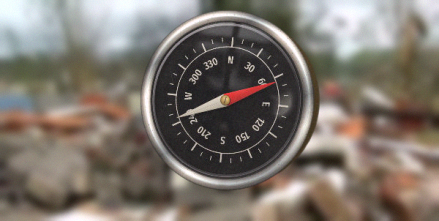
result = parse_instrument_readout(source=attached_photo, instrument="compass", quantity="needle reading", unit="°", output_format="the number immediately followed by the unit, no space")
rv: 65°
